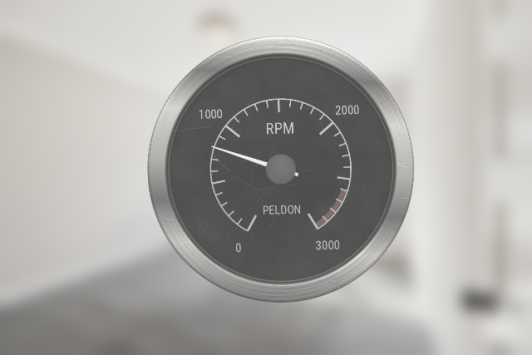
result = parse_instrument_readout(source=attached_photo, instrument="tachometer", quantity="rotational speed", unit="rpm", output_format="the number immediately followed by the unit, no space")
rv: 800rpm
